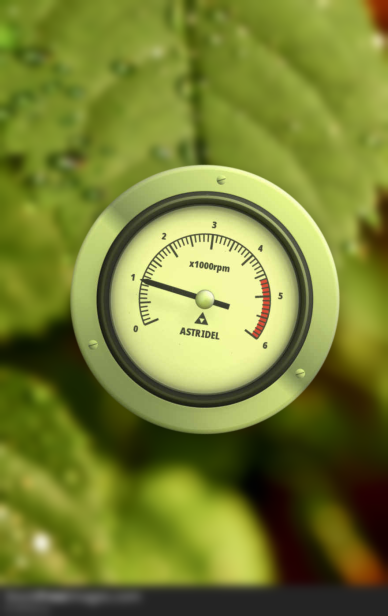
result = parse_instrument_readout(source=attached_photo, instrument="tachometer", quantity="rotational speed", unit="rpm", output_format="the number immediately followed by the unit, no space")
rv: 1000rpm
